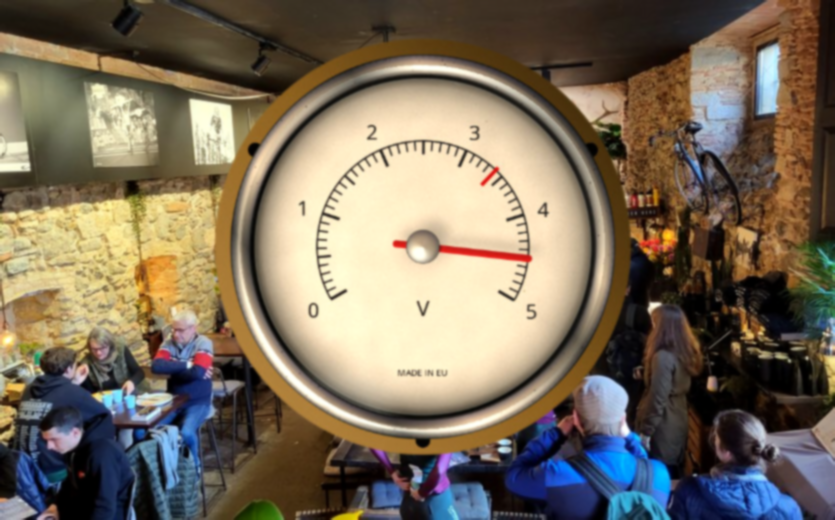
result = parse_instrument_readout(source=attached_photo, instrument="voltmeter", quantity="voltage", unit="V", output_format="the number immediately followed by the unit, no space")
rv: 4.5V
